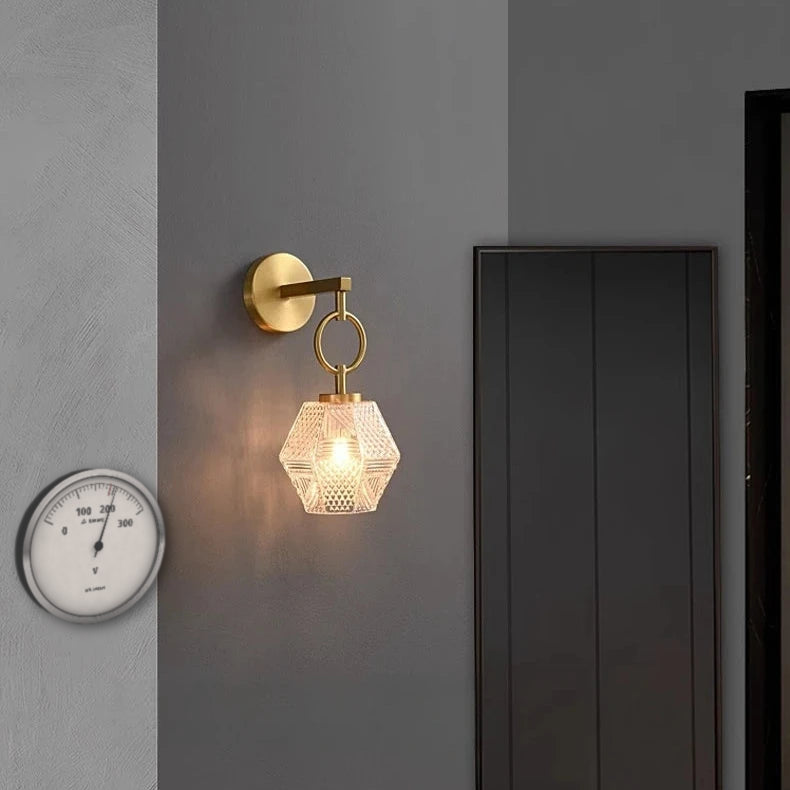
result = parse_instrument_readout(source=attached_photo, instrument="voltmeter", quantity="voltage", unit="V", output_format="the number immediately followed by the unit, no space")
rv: 200V
